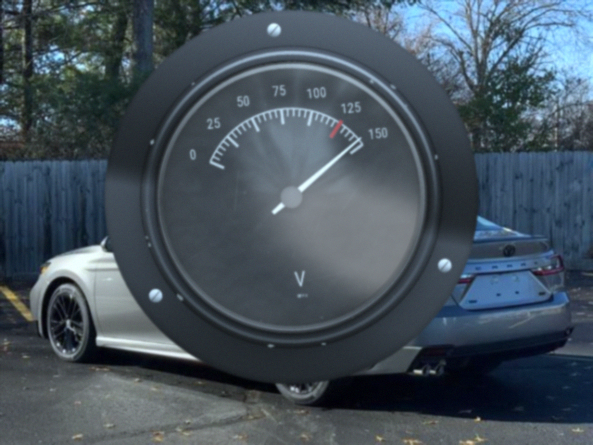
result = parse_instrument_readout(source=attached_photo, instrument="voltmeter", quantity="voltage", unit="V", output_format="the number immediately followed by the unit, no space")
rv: 145V
